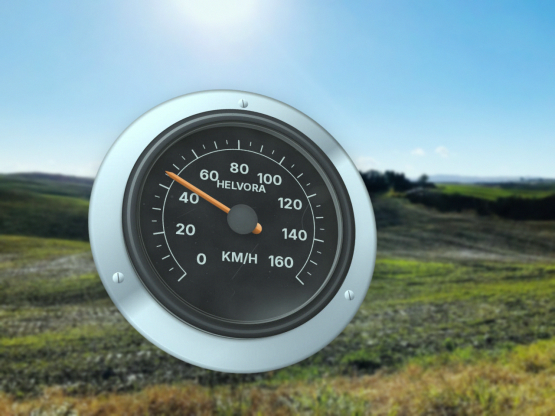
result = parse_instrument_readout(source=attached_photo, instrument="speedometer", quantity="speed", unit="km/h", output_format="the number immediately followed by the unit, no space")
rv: 45km/h
